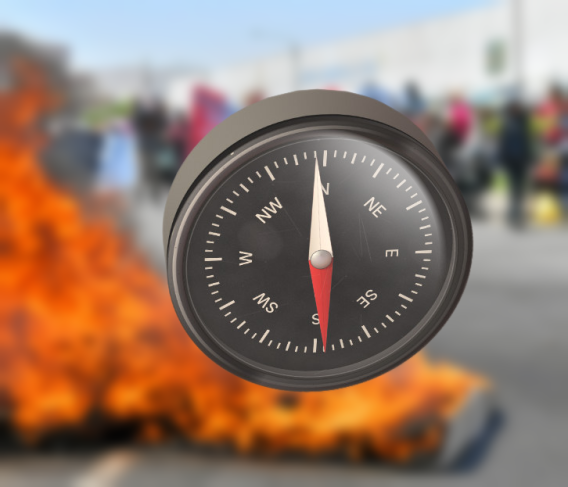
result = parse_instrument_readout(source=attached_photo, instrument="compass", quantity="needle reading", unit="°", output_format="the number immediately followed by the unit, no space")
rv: 175°
